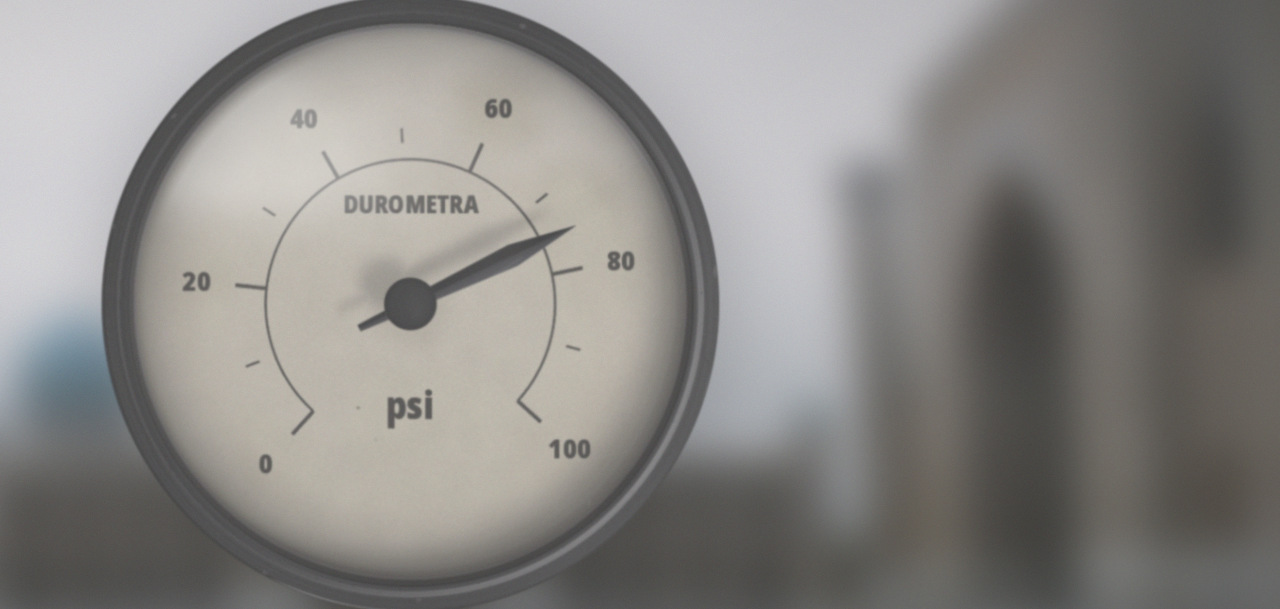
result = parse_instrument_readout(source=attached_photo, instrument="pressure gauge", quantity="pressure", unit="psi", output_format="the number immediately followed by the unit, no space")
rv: 75psi
